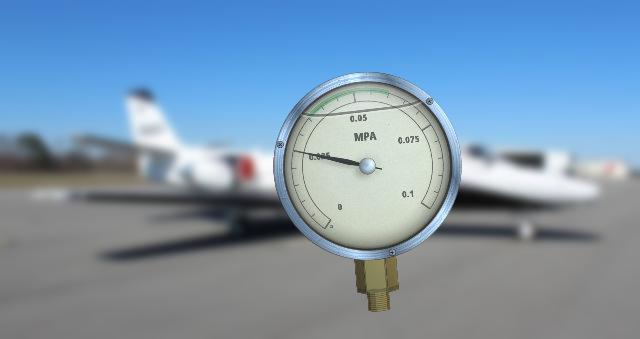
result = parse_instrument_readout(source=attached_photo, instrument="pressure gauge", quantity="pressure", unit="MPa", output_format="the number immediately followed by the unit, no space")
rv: 0.025MPa
